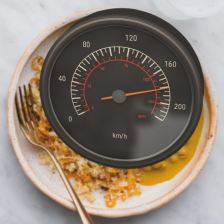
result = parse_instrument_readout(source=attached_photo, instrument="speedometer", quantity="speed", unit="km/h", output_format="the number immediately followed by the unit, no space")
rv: 180km/h
